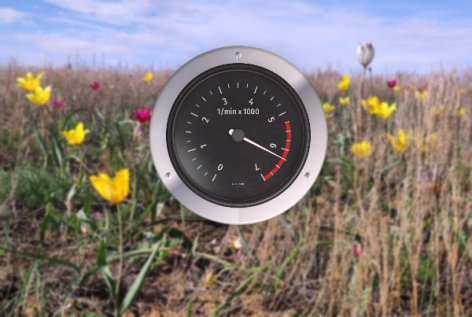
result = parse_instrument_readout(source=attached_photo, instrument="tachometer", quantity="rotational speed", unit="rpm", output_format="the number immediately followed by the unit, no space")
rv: 6250rpm
